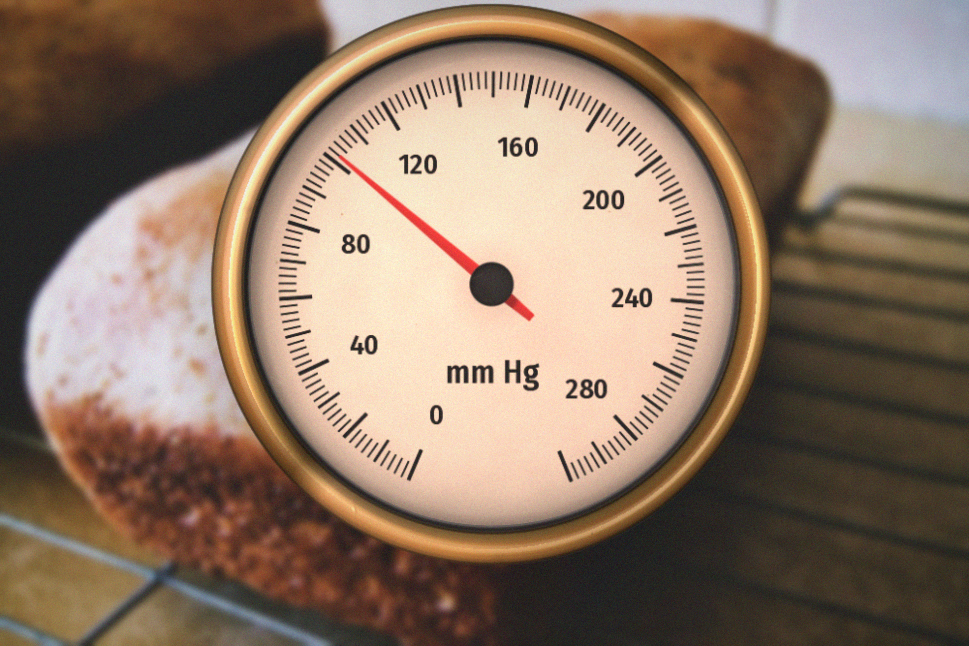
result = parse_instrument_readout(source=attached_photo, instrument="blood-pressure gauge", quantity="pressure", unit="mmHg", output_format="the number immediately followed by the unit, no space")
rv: 102mmHg
